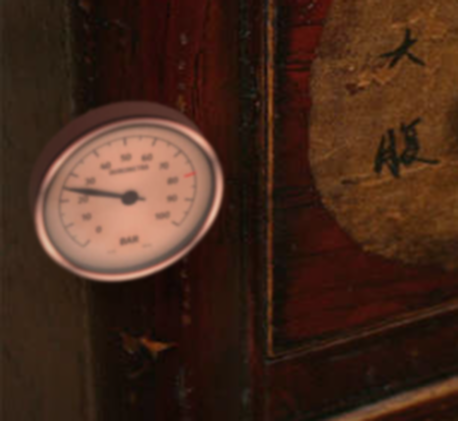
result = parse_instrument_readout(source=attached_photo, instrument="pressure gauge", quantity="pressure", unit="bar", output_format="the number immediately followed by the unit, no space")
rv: 25bar
